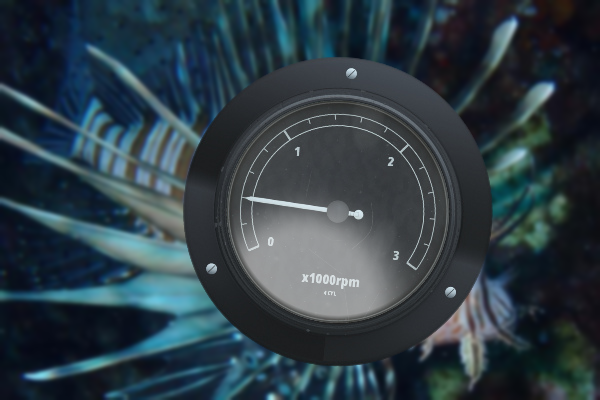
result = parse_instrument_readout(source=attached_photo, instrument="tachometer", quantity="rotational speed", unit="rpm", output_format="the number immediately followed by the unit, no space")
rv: 400rpm
